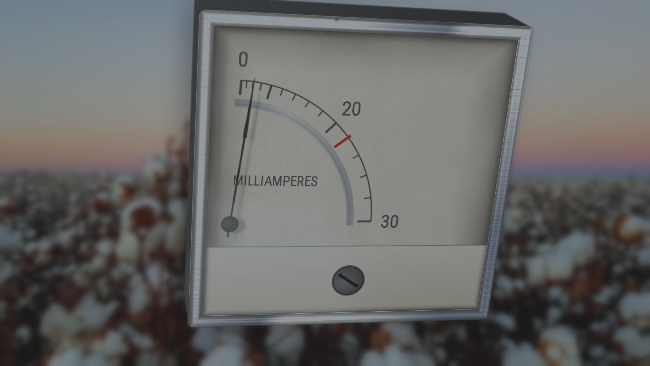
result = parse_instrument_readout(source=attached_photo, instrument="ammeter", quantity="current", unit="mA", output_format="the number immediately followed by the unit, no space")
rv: 6mA
